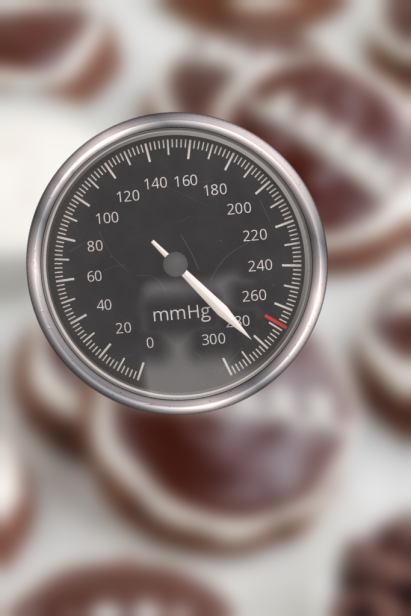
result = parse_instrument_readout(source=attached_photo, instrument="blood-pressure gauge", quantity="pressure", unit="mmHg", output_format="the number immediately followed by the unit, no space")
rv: 282mmHg
